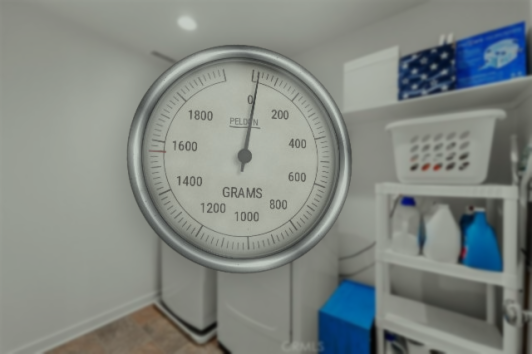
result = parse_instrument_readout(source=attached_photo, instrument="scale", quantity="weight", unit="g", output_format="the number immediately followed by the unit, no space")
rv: 20g
